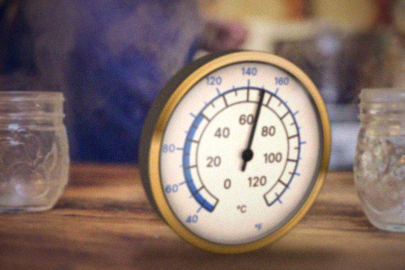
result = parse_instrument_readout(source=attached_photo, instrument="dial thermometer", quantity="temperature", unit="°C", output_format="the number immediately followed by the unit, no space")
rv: 65°C
